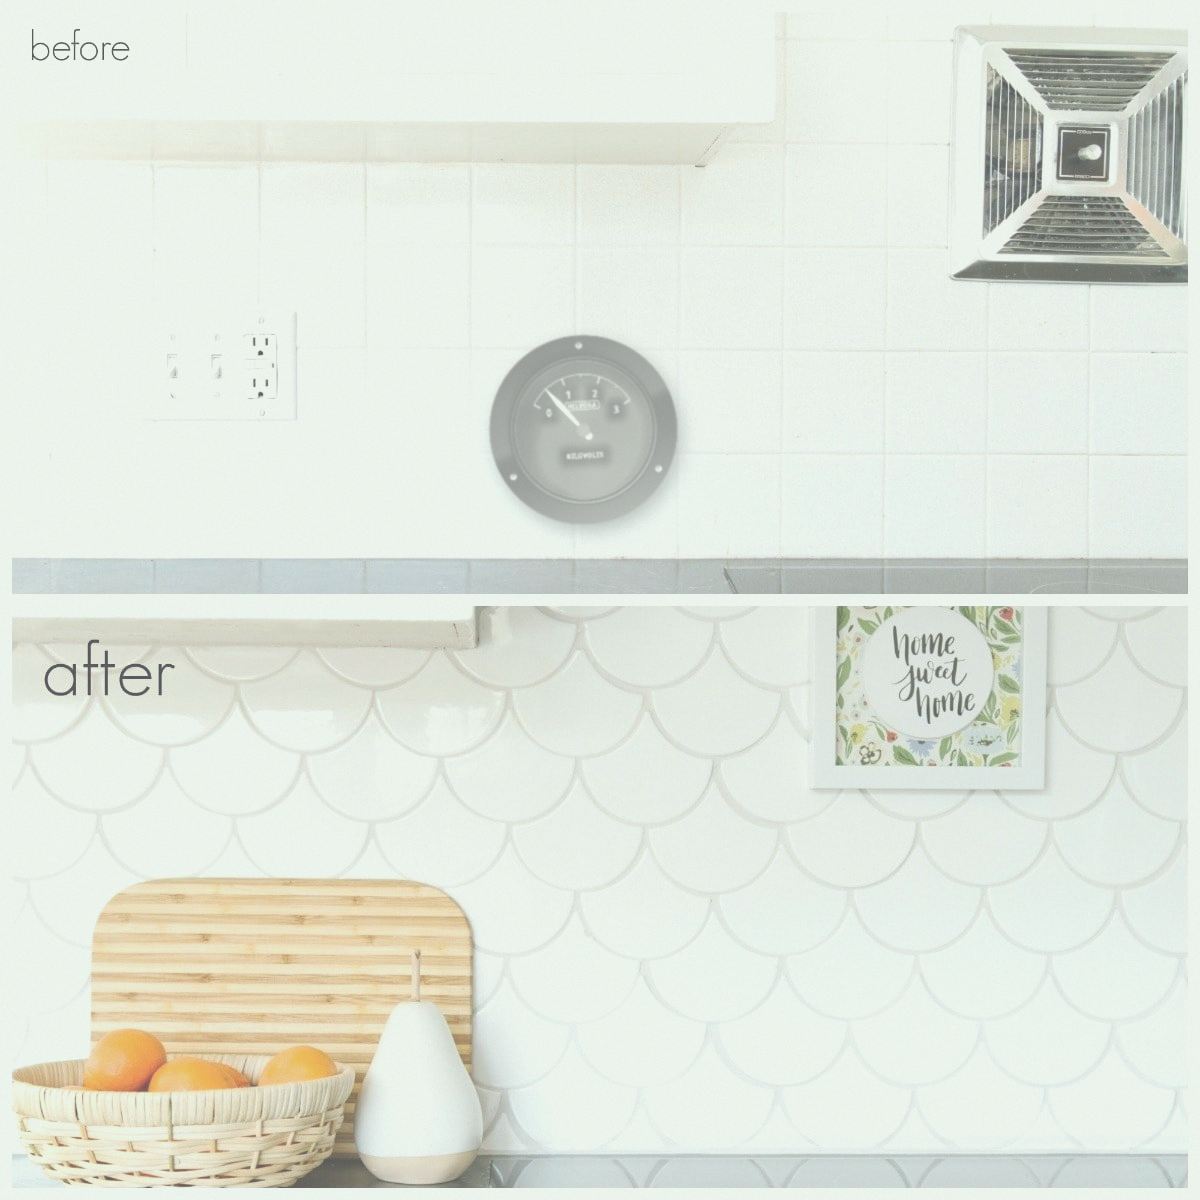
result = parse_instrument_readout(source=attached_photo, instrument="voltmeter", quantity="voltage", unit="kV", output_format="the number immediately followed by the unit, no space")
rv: 0.5kV
